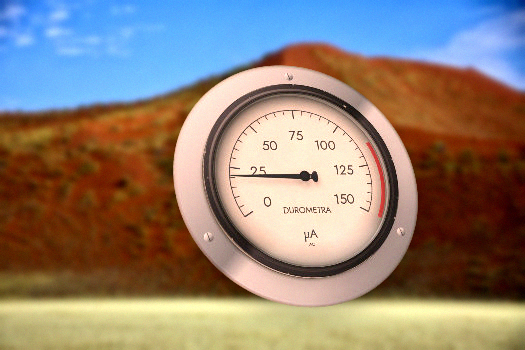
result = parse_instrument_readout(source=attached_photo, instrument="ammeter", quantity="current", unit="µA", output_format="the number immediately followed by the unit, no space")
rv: 20µA
